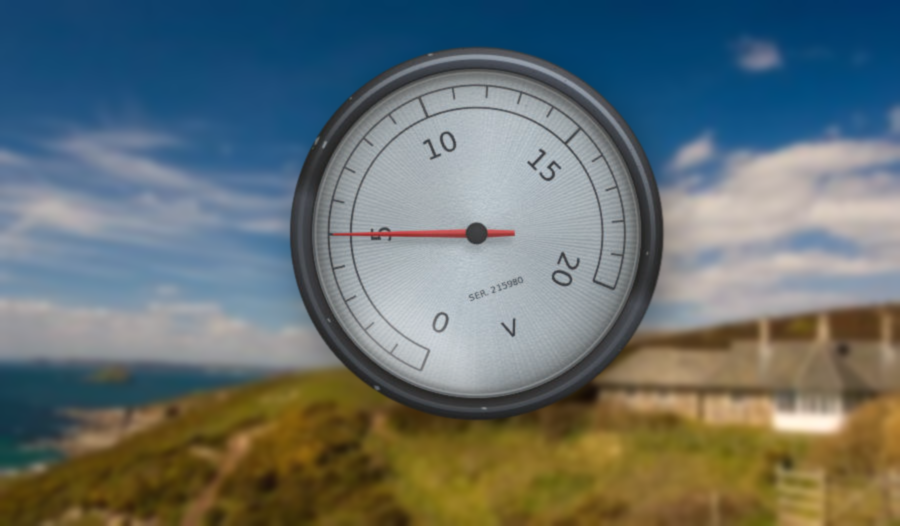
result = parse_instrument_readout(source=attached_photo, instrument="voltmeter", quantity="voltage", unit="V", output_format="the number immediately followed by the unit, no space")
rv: 5V
